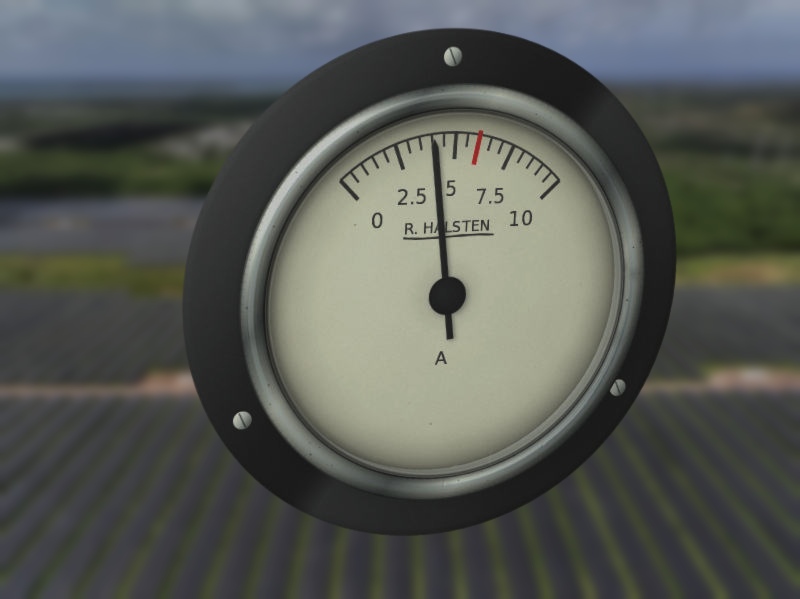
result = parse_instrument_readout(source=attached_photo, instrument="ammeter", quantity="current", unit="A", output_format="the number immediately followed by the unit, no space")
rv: 4A
